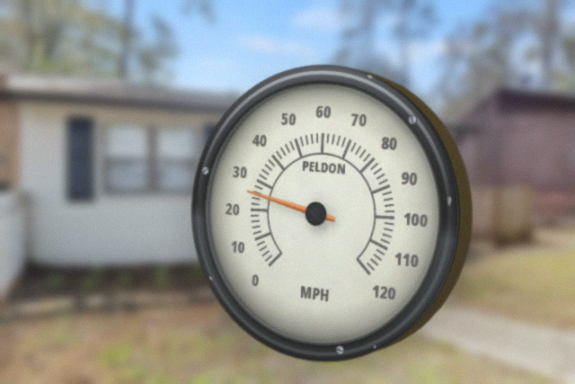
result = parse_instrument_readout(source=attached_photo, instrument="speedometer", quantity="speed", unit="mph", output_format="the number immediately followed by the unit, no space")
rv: 26mph
